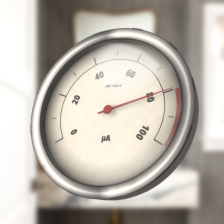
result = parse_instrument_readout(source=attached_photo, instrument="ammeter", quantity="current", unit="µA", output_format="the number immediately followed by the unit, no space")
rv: 80µA
